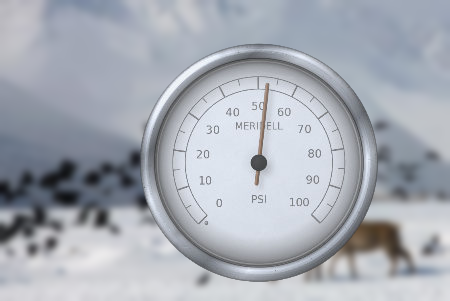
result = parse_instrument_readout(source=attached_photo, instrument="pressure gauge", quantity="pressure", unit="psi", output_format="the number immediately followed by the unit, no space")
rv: 52.5psi
